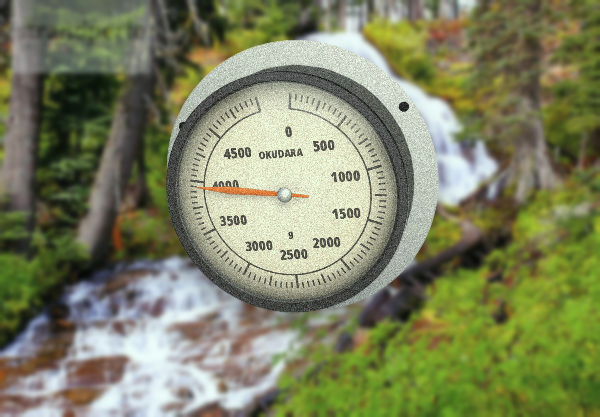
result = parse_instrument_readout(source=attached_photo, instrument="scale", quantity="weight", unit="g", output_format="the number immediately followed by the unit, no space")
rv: 3950g
